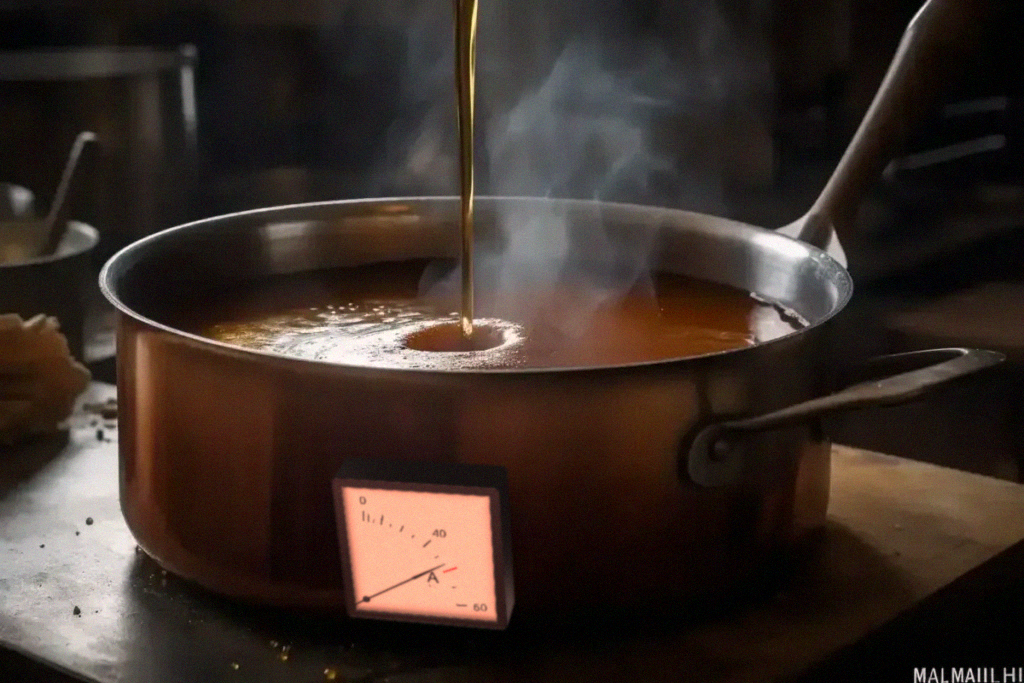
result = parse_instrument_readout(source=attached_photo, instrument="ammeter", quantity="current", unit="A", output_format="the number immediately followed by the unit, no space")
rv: 47.5A
